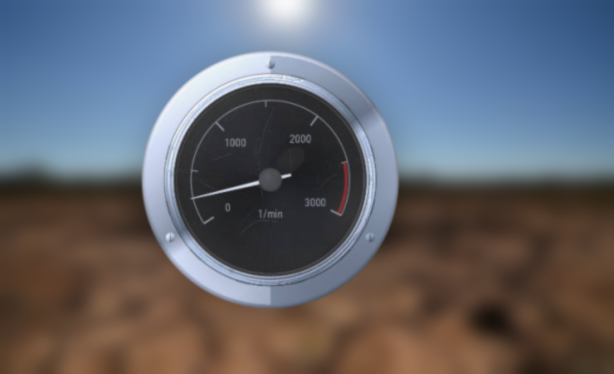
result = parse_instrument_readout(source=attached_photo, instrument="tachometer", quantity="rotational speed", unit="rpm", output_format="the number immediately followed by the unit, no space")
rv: 250rpm
